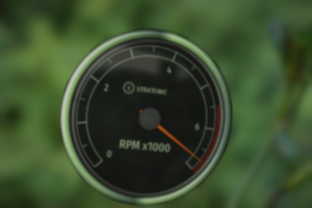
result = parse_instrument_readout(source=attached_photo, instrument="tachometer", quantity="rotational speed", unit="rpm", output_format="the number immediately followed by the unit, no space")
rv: 6750rpm
